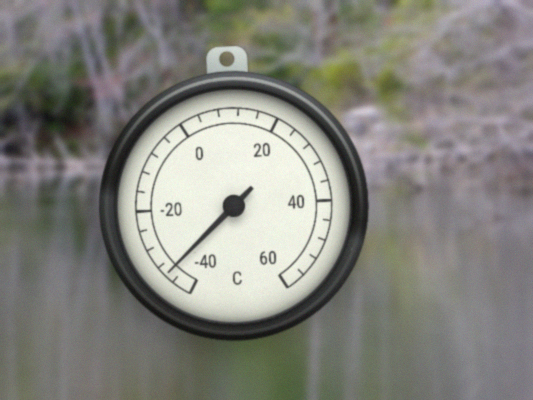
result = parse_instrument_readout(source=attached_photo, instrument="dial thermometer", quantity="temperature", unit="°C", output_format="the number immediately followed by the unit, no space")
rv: -34°C
